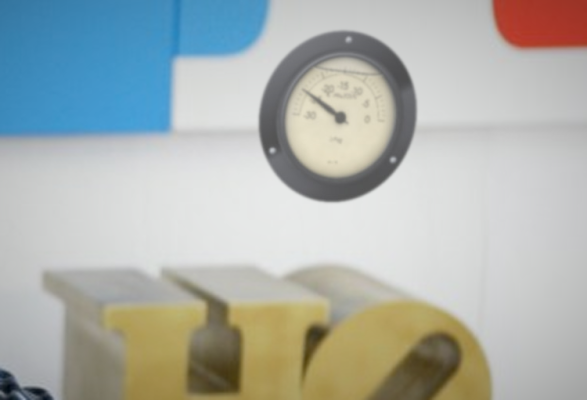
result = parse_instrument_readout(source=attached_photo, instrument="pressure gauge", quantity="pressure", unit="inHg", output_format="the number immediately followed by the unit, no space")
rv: -25inHg
